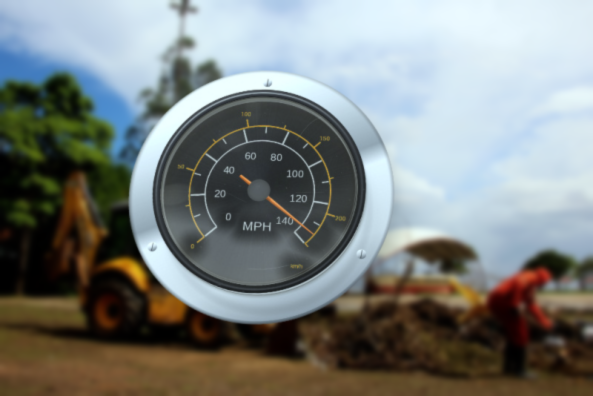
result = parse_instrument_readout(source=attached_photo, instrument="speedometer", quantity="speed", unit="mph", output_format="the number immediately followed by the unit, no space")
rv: 135mph
